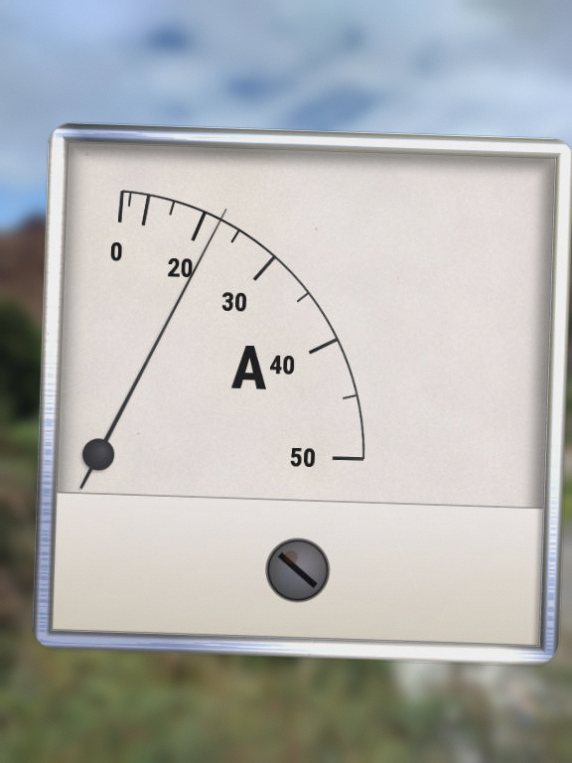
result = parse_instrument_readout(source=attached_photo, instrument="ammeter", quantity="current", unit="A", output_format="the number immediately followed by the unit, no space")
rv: 22.5A
